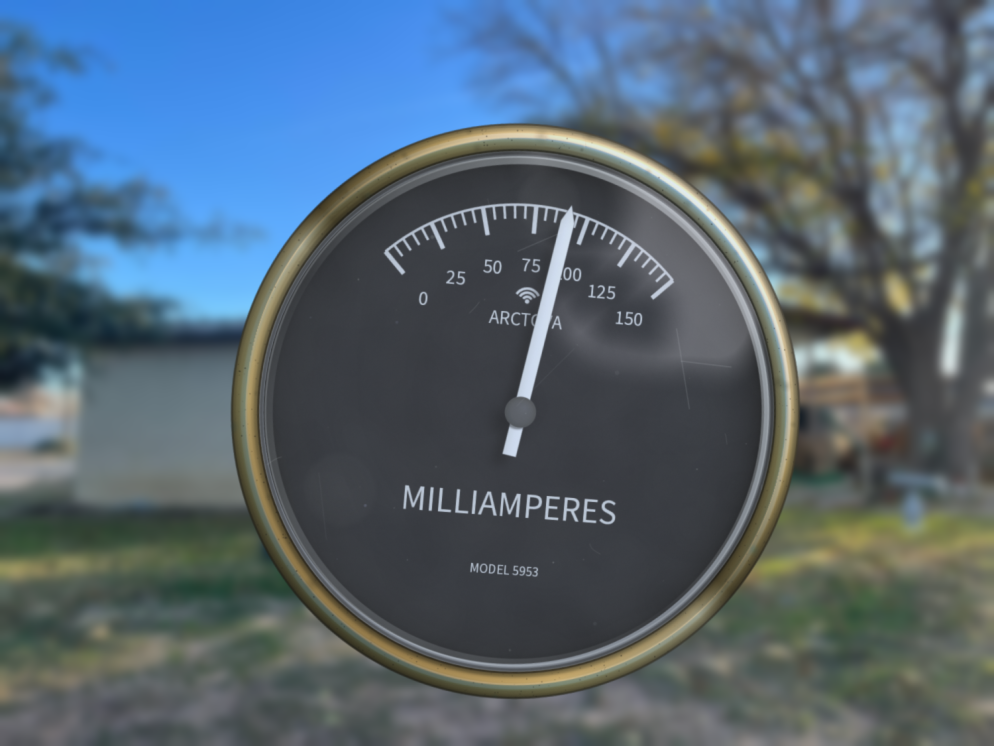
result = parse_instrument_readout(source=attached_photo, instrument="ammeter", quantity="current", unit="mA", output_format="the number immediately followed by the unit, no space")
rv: 90mA
